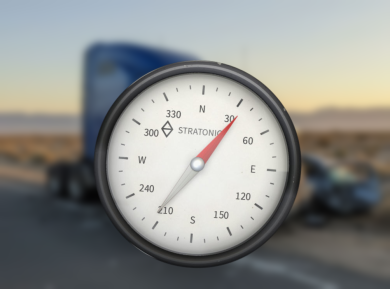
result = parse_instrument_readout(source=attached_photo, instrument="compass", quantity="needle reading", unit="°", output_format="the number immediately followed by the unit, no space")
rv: 35°
